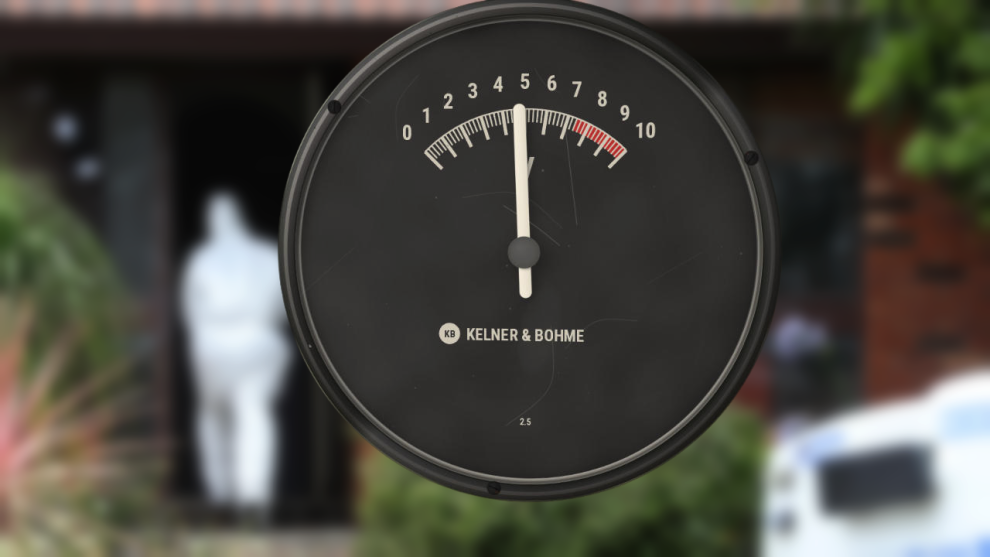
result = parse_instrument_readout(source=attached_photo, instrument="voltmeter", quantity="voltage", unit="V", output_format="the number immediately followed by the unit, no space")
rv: 4.8V
